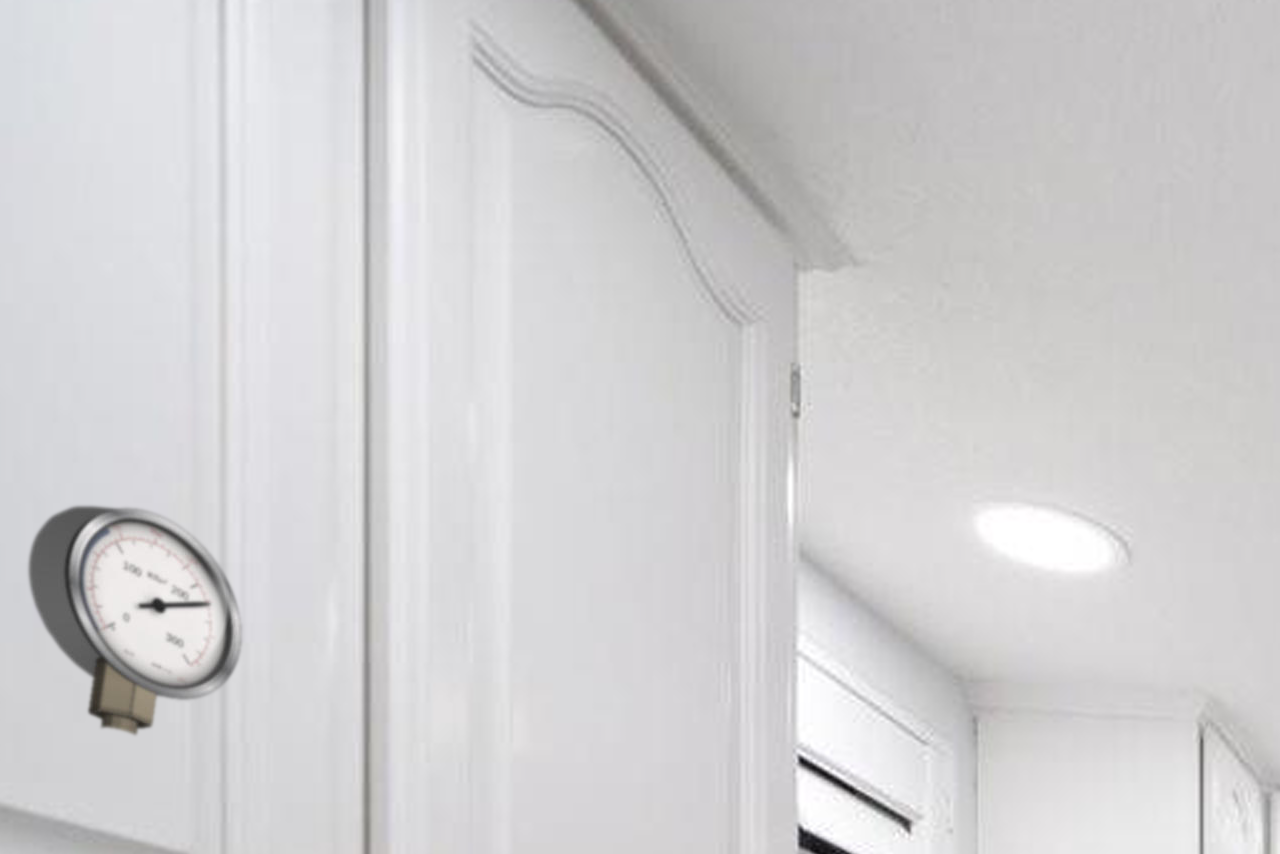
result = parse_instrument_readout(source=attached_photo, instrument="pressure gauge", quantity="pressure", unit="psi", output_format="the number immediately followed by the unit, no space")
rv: 220psi
